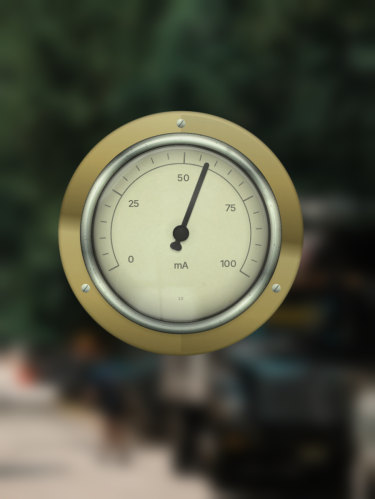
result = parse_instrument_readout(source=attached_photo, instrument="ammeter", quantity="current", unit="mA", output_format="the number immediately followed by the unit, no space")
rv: 57.5mA
